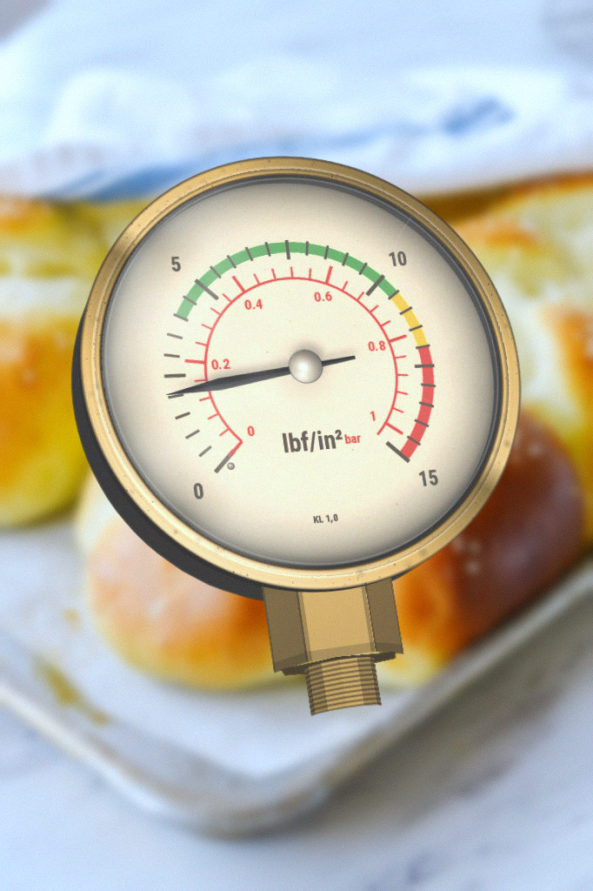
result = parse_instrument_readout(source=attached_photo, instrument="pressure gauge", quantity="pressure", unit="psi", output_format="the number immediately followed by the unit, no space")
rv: 2psi
